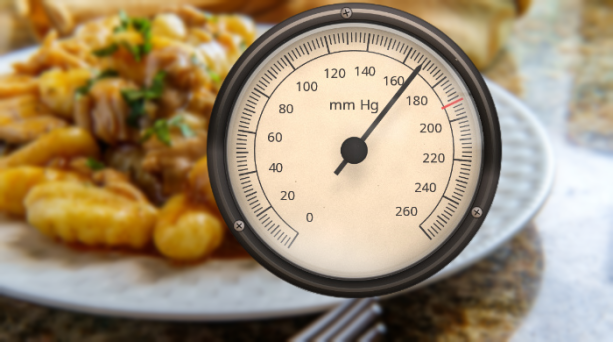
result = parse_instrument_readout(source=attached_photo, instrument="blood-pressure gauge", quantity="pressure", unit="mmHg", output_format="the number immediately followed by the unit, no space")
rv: 168mmHg
